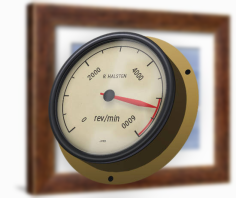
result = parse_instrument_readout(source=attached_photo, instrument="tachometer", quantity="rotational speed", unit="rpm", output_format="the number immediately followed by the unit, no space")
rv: 5250rpm
